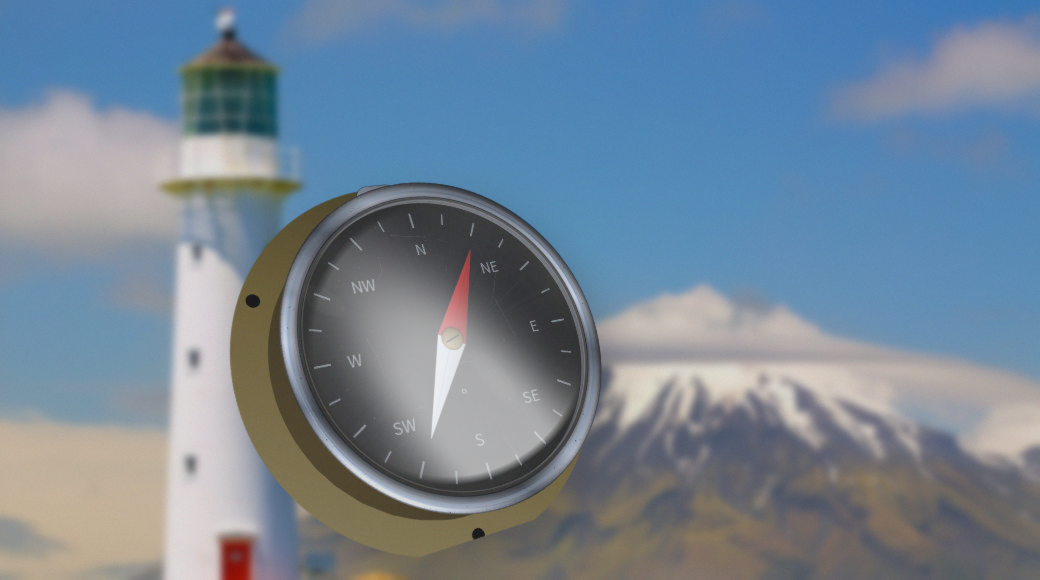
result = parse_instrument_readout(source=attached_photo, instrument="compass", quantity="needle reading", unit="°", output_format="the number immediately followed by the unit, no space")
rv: 30°
